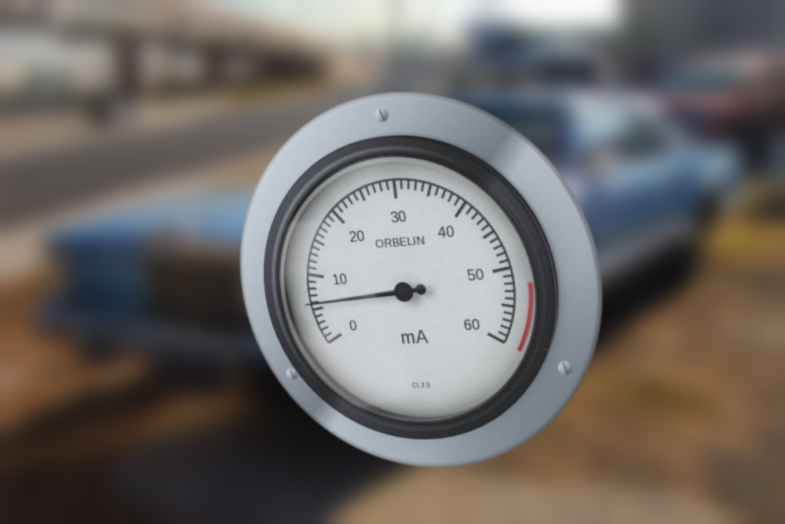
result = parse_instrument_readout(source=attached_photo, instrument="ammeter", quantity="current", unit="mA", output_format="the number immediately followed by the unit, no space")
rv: 6mA
